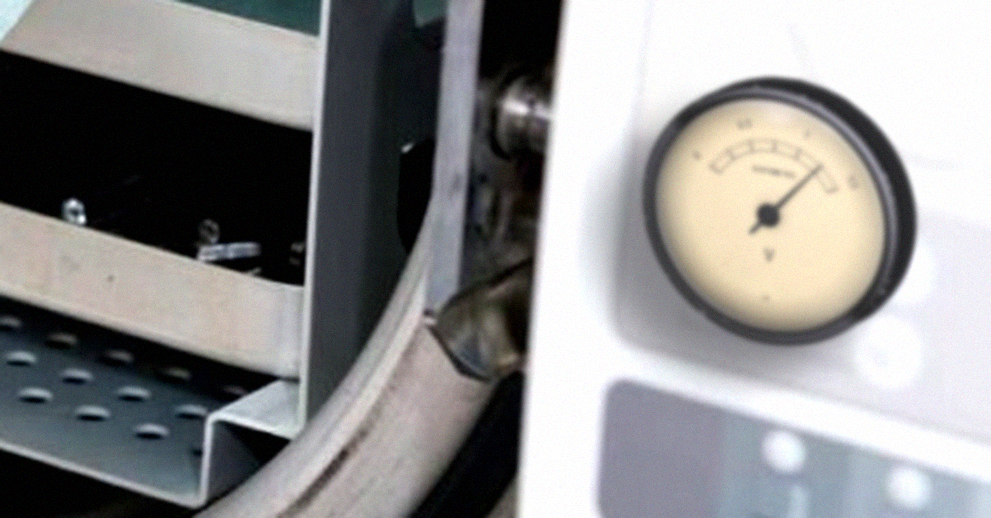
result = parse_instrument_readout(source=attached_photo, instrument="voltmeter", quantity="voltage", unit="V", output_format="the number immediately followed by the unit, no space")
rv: 1.25V
